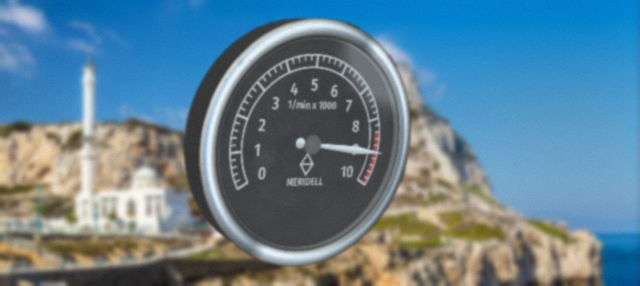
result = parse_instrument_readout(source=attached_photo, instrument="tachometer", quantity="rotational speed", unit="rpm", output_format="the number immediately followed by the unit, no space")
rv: 9000rpm
